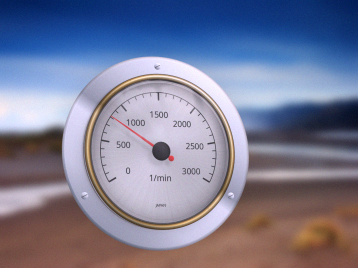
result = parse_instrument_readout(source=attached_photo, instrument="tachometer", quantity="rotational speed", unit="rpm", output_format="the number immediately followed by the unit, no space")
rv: 800rpm
